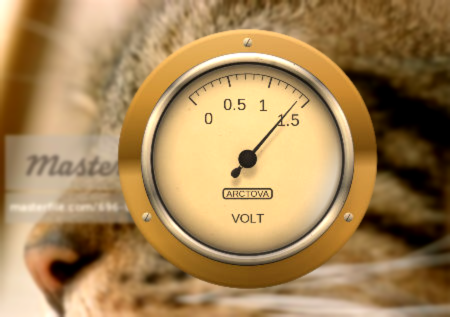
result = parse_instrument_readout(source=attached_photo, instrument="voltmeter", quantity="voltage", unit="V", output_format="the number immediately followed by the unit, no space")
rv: 1.4V
